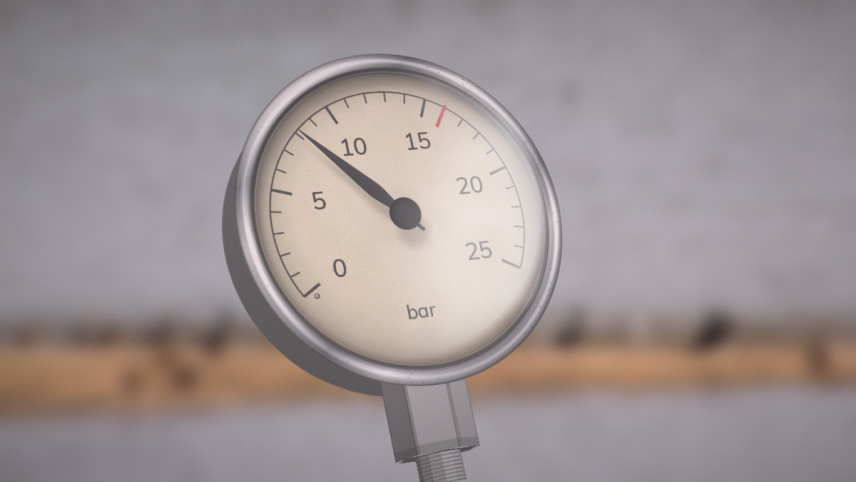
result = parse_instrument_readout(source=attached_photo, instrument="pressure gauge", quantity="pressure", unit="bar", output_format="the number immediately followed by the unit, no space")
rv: 8bar
